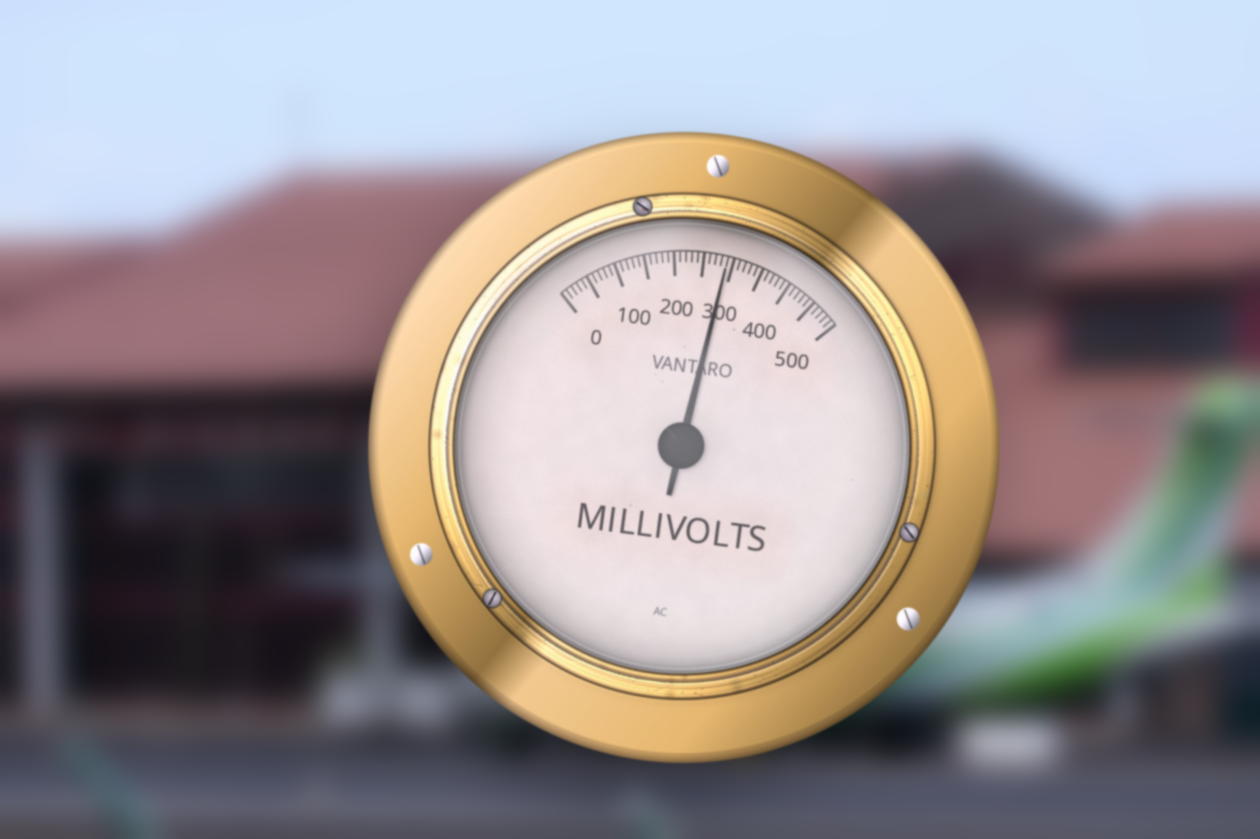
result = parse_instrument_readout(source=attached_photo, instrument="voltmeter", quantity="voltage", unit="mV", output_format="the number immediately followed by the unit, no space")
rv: 290mV
